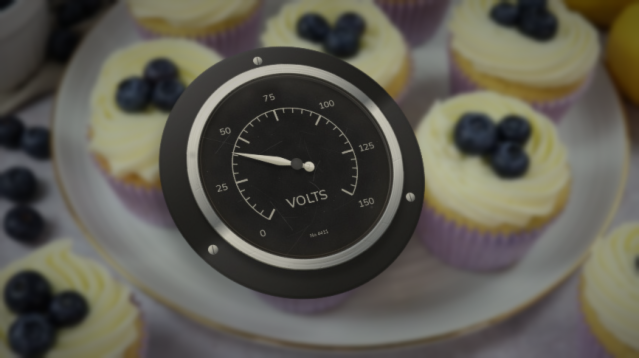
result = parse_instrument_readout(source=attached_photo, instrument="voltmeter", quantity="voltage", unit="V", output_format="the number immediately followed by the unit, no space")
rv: 40V
